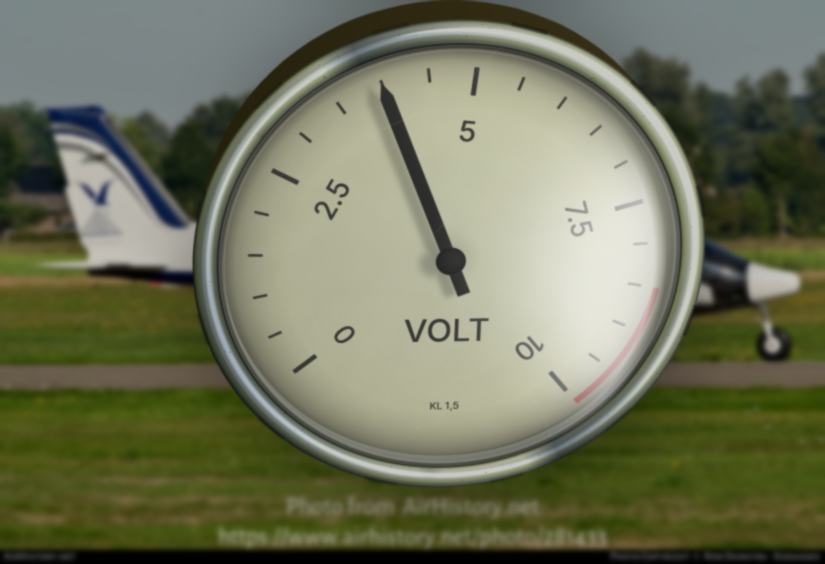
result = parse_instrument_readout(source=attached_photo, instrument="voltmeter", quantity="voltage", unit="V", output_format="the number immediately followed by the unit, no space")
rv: 4V
